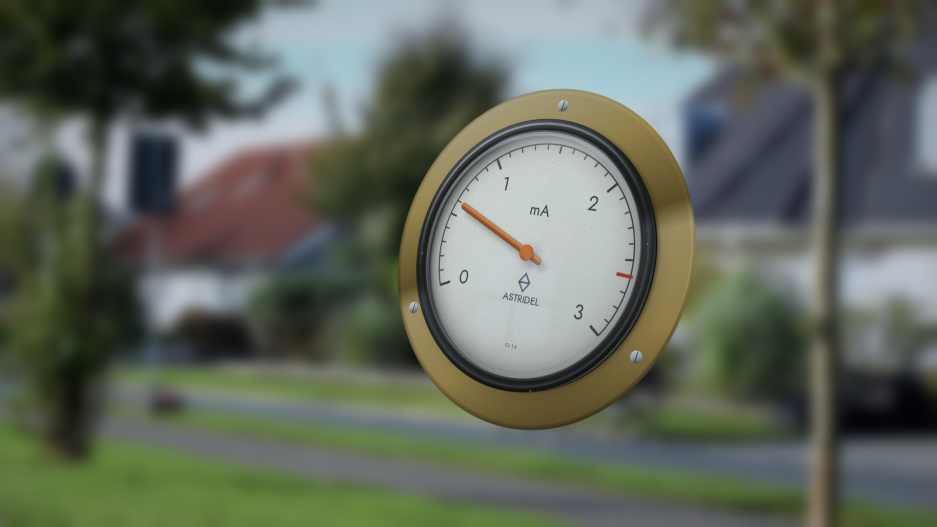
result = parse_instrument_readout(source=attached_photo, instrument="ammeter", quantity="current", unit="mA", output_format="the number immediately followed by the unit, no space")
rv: 0.6mA
